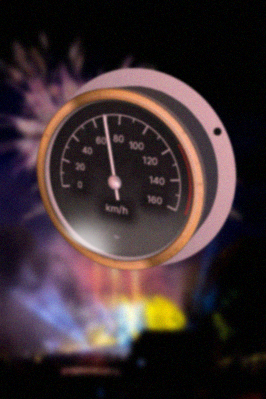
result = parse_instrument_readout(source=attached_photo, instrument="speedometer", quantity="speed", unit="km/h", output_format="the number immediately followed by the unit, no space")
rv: 70km/h
